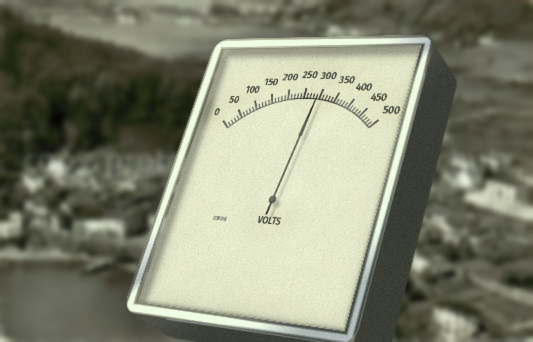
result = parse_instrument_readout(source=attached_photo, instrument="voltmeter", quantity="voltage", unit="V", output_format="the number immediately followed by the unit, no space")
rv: 300V
